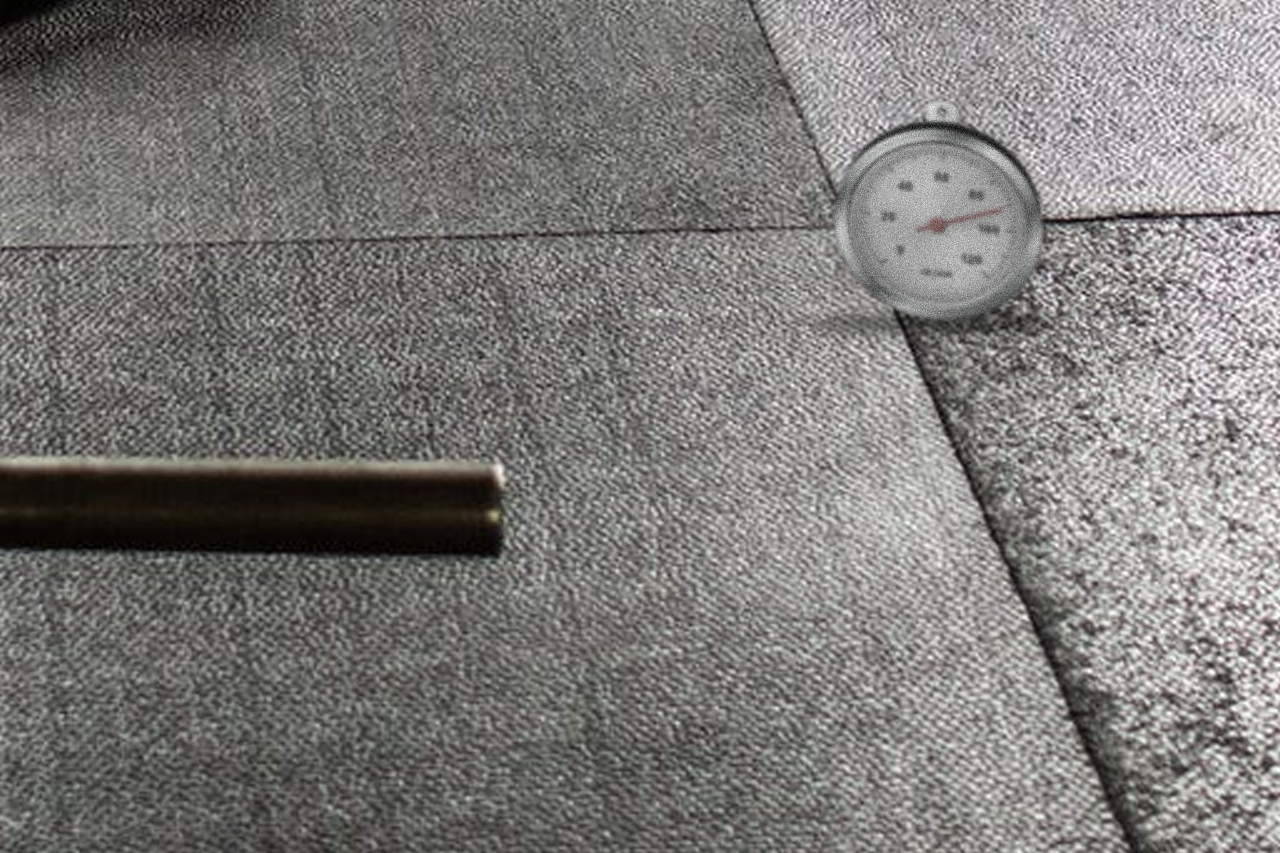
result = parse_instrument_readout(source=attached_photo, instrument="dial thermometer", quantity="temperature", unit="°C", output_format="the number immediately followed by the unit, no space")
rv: 90°C
